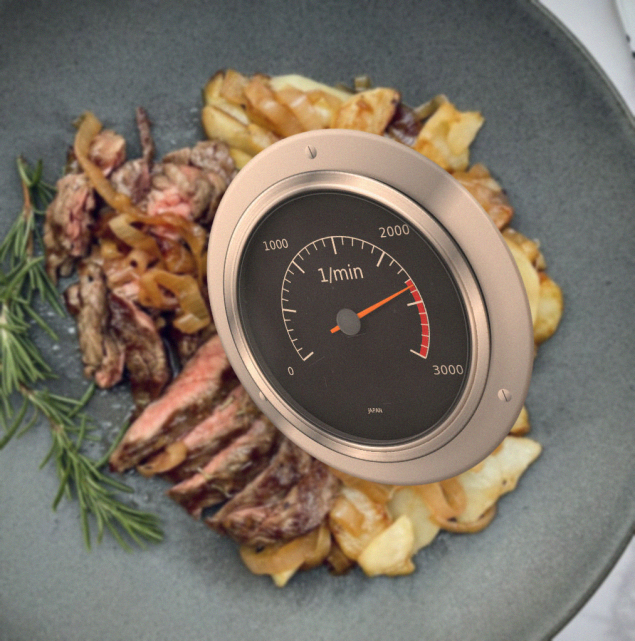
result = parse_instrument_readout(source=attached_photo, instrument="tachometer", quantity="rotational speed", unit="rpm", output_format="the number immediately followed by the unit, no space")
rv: 2350rpm
